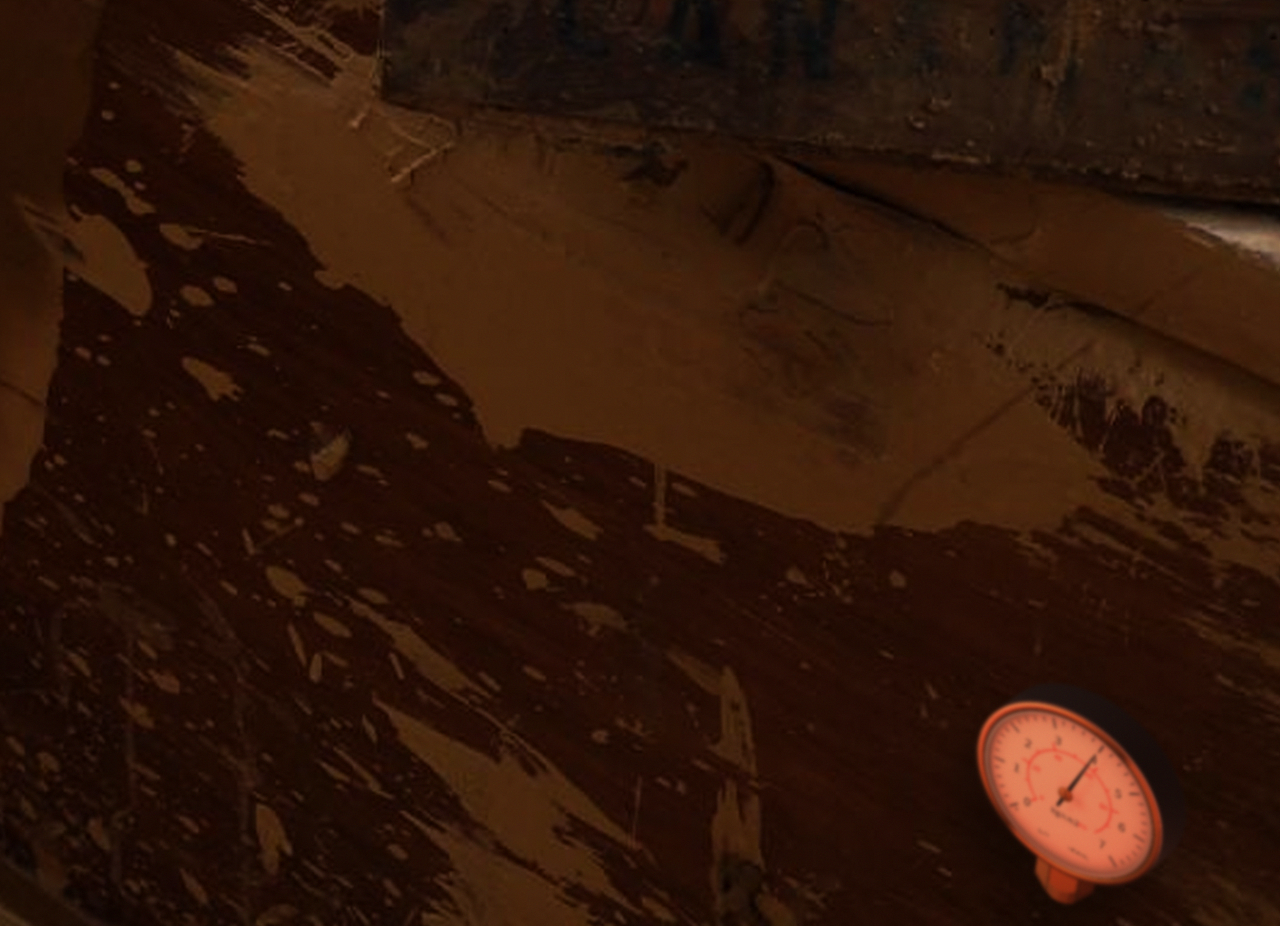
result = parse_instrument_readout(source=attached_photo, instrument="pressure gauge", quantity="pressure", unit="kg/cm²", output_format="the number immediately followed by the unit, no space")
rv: 4kg/cm²
